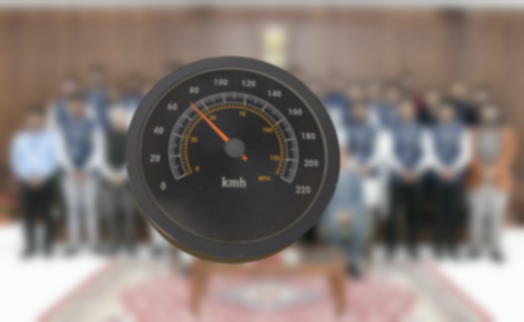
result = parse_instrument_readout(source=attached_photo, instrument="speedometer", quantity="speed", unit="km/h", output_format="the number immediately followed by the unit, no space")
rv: 70km/h
